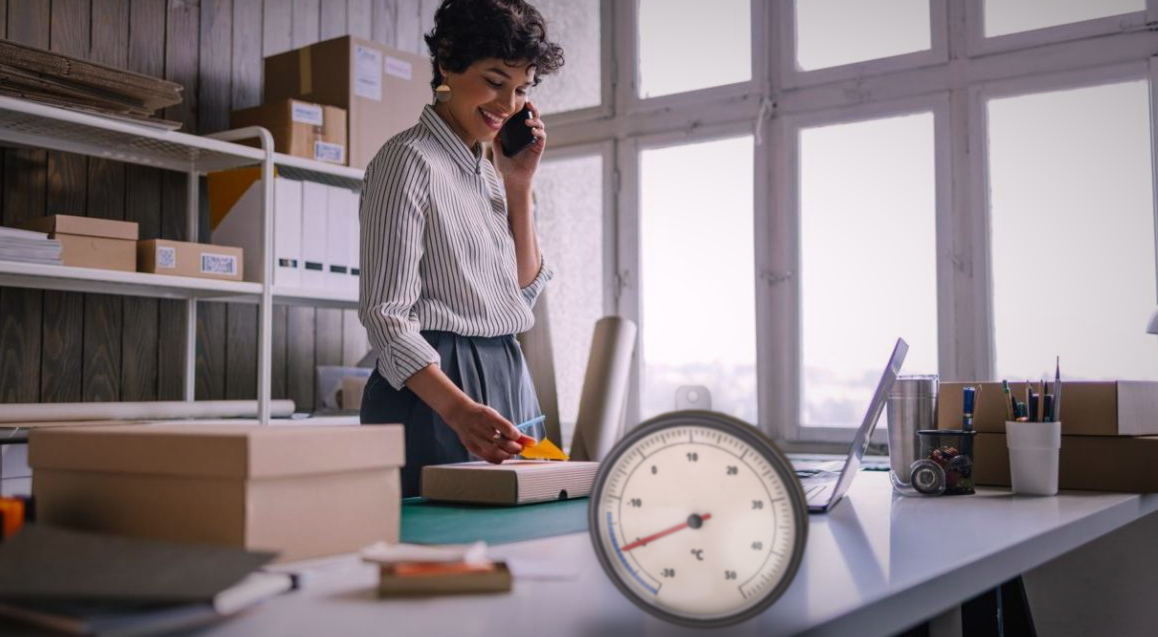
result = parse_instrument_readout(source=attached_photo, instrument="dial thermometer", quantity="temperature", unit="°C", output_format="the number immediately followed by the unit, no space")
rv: -20°C
